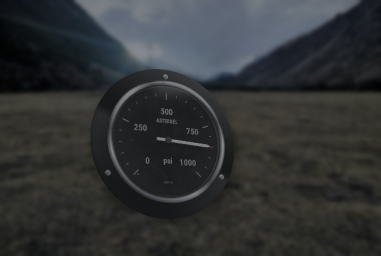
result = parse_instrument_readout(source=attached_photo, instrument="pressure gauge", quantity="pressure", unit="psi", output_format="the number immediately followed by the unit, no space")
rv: 850psi
